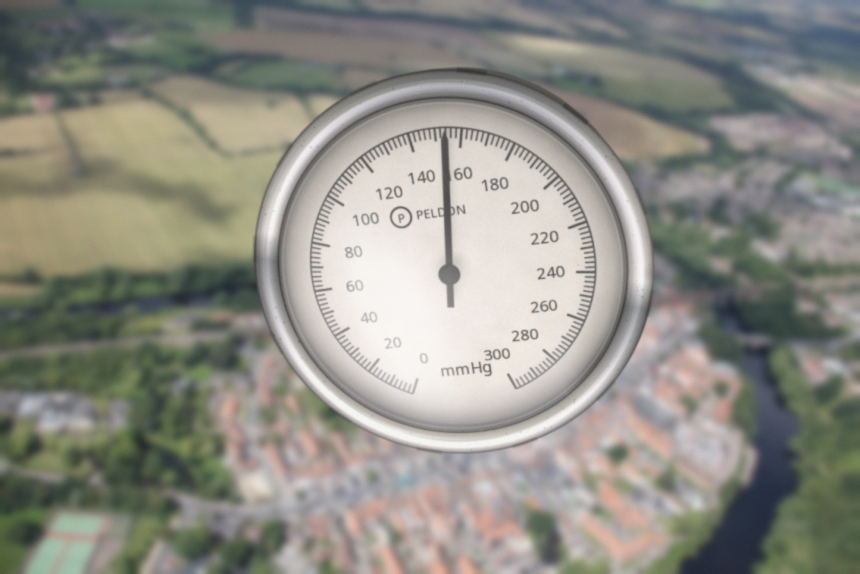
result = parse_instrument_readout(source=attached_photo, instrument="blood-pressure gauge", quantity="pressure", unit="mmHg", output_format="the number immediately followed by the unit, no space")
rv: 154mmHg
